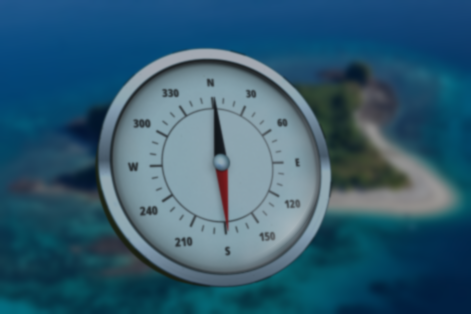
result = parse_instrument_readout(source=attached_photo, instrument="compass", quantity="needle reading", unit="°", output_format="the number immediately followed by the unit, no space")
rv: 180°
